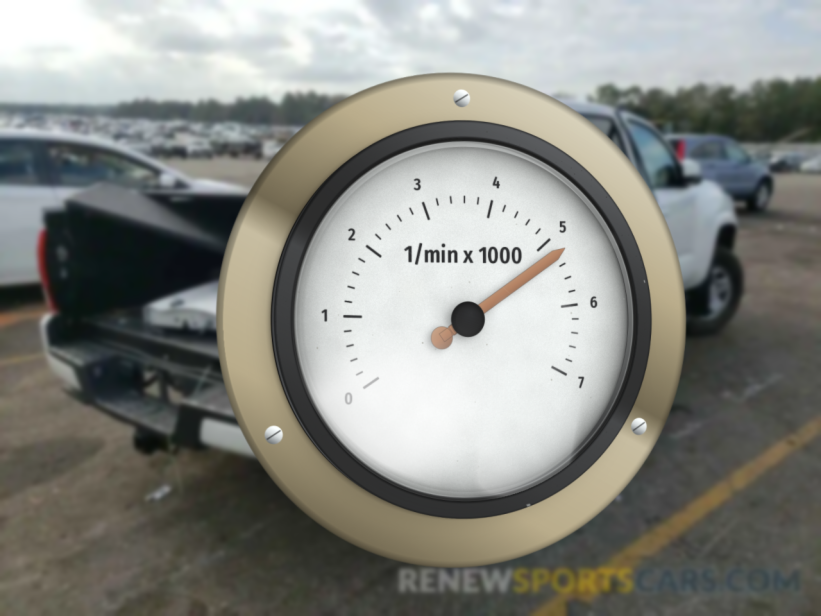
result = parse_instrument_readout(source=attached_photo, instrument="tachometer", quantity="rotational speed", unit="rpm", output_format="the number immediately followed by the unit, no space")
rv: 5200rpm
